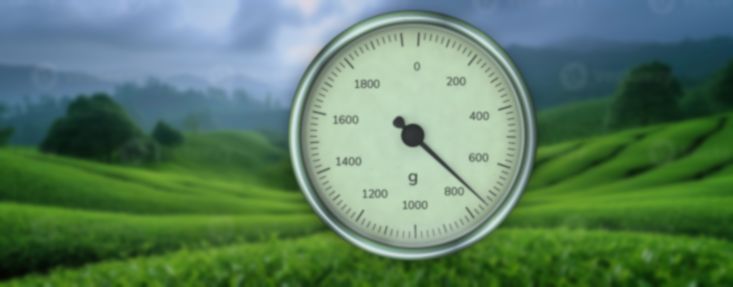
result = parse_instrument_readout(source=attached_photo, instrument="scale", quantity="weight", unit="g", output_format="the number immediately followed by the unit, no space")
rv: 740g
